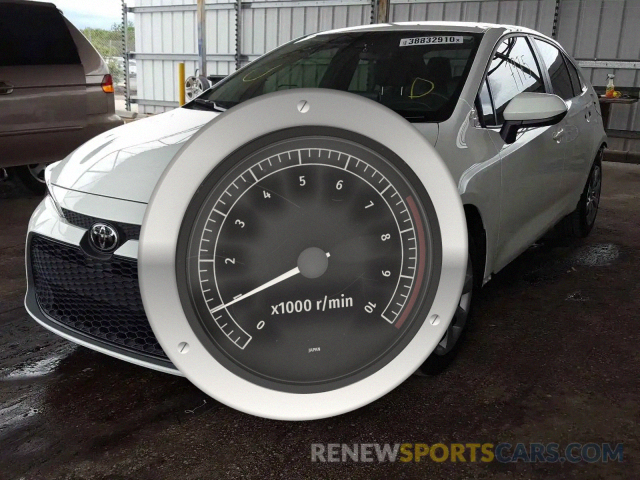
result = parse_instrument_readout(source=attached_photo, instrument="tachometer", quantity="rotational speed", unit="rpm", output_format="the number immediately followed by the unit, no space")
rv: 1000rpm
